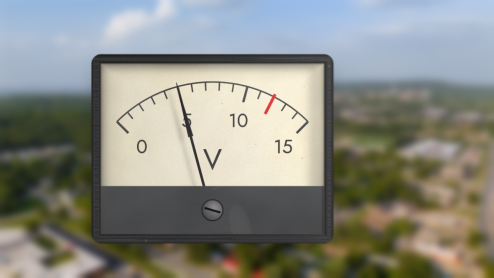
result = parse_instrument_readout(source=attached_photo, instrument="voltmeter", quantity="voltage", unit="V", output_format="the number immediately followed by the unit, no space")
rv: 5V
